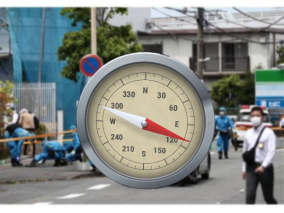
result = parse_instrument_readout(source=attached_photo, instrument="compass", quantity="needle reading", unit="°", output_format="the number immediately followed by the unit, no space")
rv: 110°
